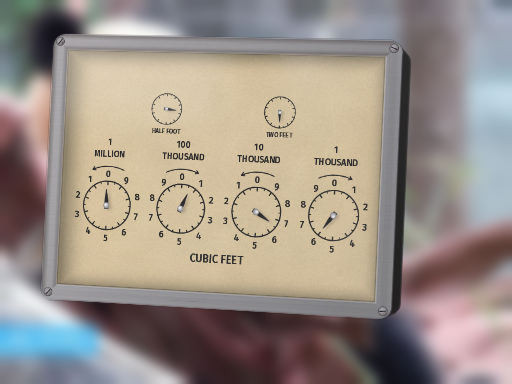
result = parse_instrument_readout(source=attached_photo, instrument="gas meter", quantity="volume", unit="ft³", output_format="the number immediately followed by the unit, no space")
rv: 6600ft³
